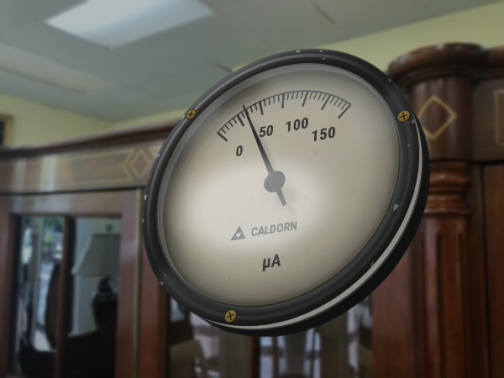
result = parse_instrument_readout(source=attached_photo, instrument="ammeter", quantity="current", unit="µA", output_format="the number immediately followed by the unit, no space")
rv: 35µA
